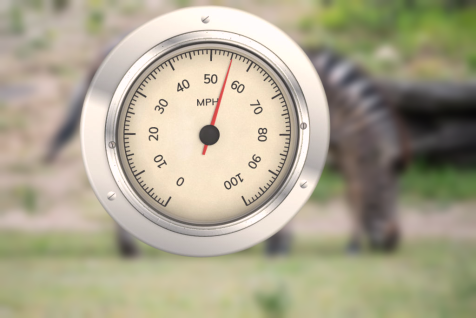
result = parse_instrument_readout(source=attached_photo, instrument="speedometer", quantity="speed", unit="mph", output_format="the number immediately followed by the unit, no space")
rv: 55mph
